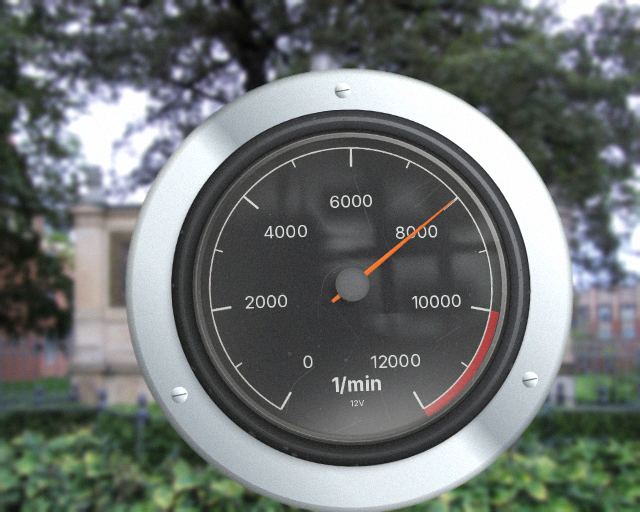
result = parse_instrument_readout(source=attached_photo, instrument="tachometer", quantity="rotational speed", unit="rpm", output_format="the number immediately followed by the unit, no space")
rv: 8000rpm
